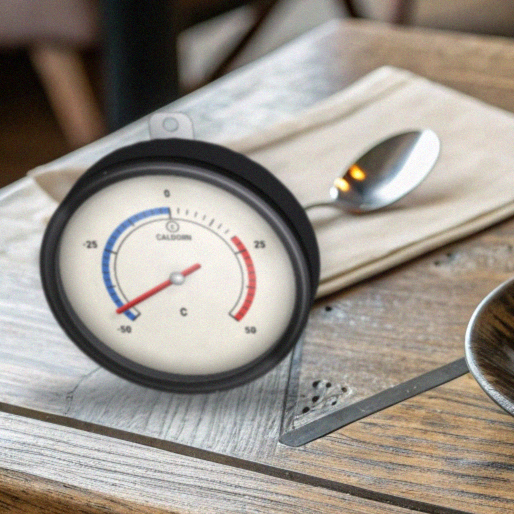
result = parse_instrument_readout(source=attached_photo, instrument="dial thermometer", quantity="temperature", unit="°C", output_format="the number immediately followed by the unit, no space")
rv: -45°C
